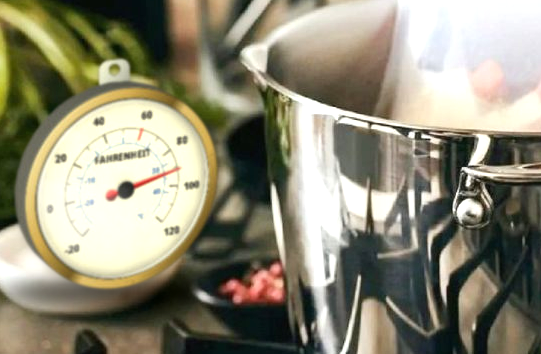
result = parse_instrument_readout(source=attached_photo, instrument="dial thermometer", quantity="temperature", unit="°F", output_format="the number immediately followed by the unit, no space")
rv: 90°F
